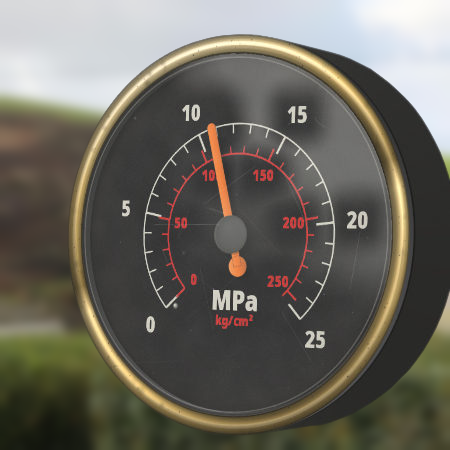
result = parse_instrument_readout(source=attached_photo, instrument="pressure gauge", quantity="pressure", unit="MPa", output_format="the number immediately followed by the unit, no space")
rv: 11MPa
